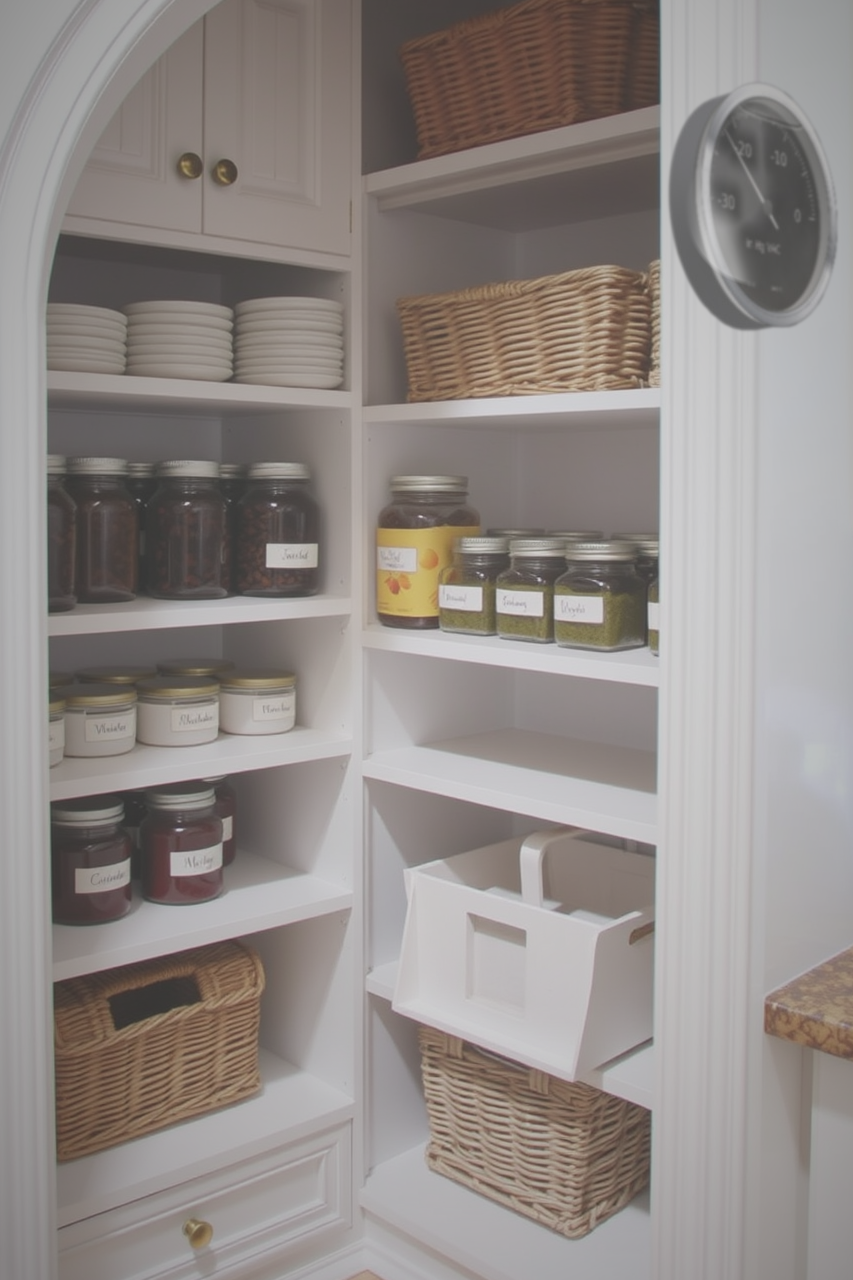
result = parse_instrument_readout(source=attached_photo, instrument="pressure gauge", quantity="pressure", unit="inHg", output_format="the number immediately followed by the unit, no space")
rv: -22.5inHg
